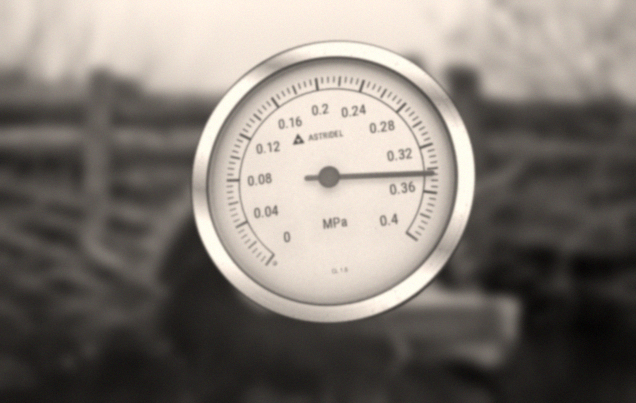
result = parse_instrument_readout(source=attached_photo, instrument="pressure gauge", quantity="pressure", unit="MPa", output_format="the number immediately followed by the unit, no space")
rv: 0.345MPa
